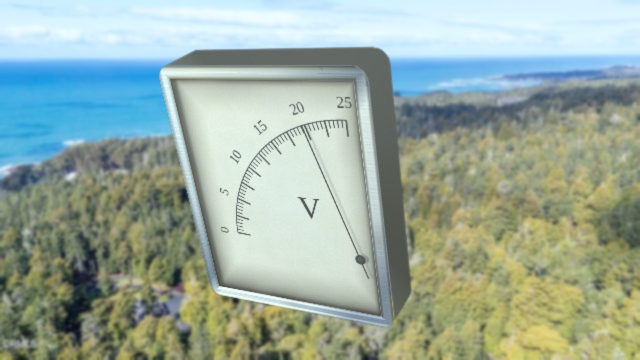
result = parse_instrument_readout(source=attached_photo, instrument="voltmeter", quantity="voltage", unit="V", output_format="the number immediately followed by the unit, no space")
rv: 20V
